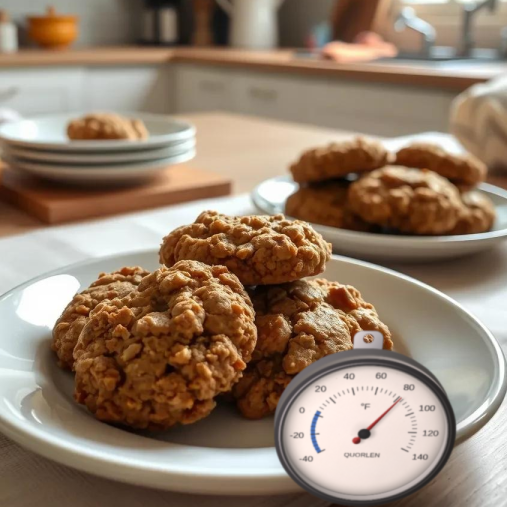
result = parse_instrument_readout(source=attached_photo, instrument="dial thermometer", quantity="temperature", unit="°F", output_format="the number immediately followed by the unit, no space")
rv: 80°F
